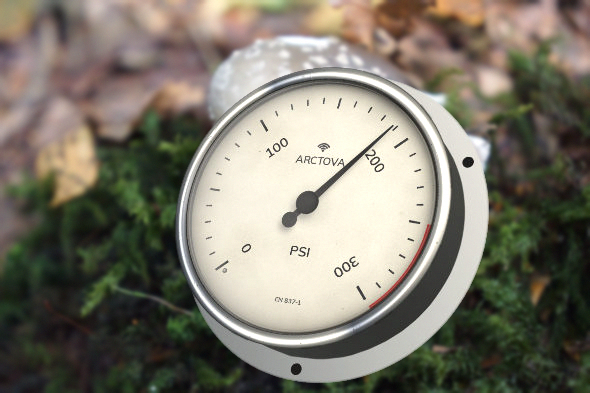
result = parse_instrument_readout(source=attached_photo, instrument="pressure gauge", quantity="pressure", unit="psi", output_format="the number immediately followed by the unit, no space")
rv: 190psi
